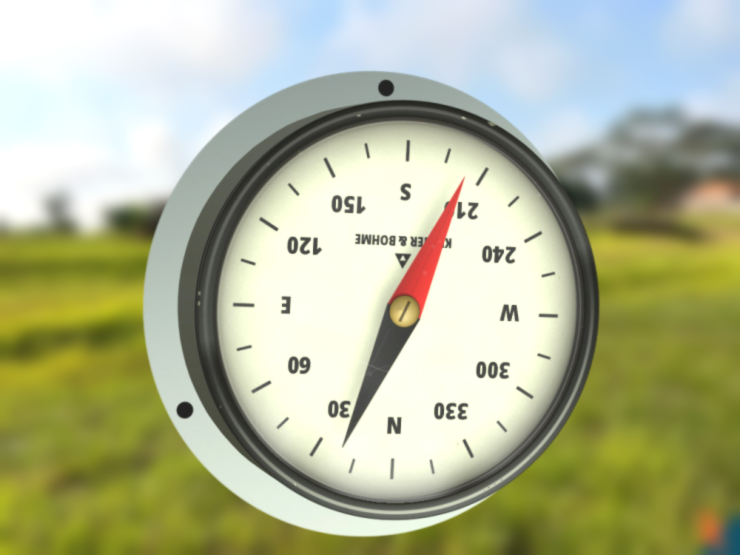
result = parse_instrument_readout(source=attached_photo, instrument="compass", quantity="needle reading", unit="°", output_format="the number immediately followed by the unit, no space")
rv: 202.5°
